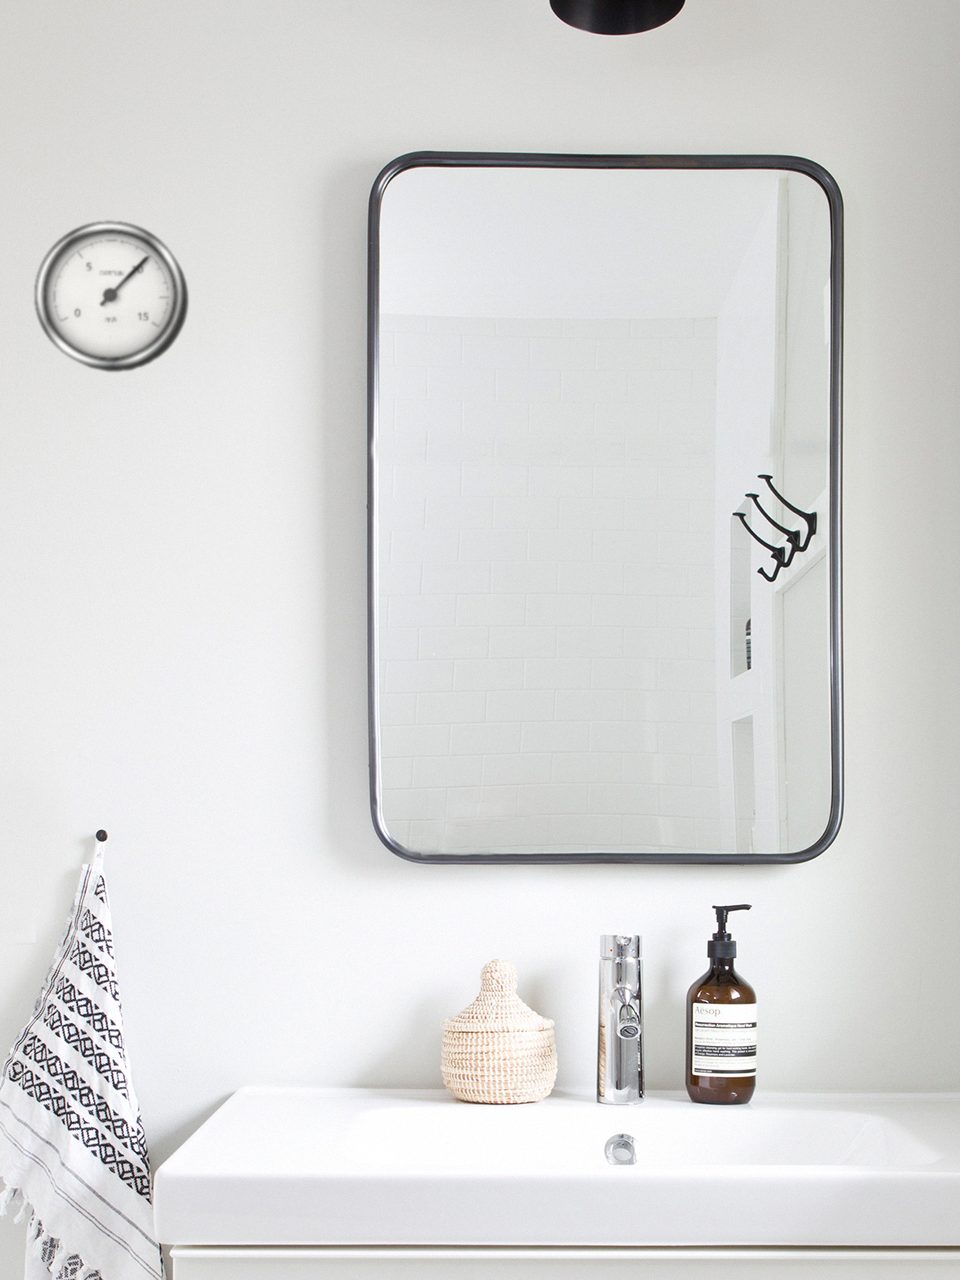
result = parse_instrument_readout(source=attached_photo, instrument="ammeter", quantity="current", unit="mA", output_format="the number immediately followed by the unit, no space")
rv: 10mA
